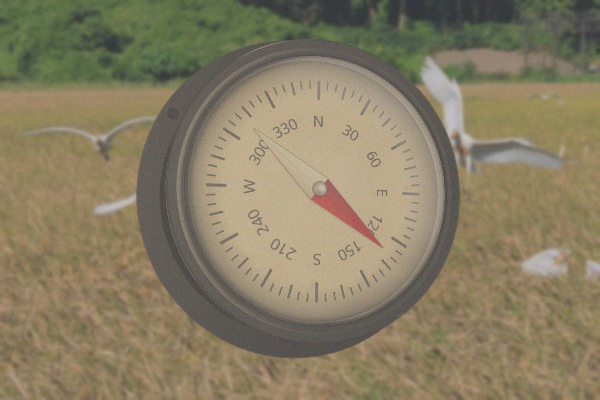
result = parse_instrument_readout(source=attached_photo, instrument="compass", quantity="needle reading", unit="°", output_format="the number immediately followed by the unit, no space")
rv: 130°
